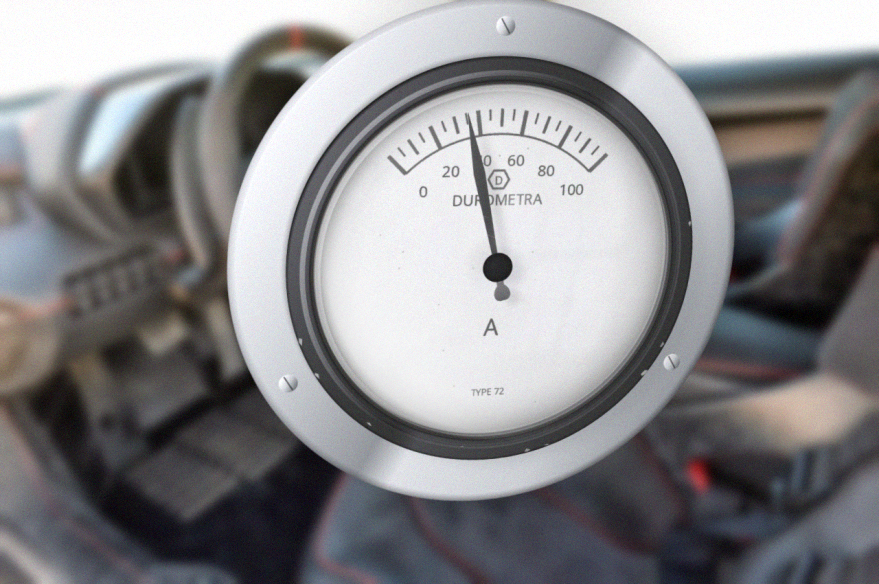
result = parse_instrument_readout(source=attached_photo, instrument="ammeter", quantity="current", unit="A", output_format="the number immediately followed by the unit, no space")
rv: 35A
